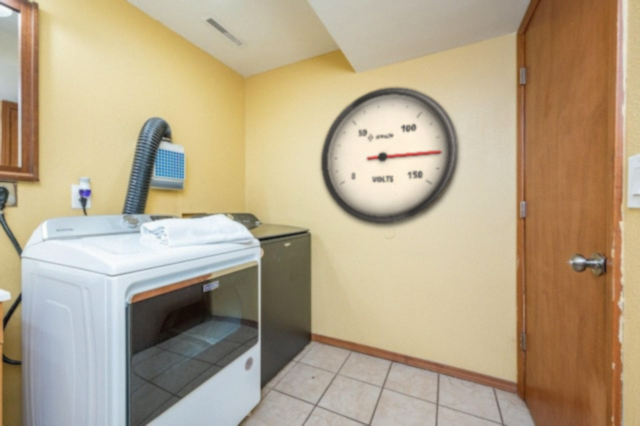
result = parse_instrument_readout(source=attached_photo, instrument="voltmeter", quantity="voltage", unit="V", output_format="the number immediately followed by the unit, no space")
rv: 130V
